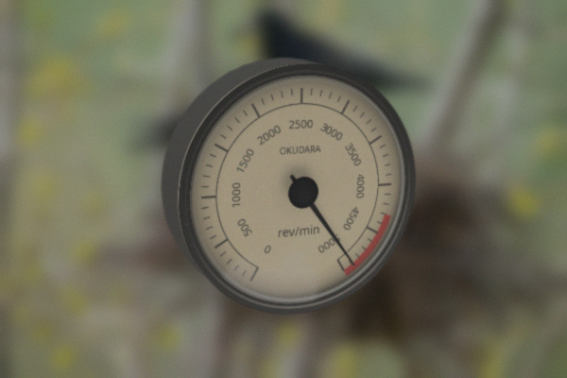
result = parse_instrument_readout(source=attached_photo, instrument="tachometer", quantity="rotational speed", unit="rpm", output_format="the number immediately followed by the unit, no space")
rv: 4900rpm
